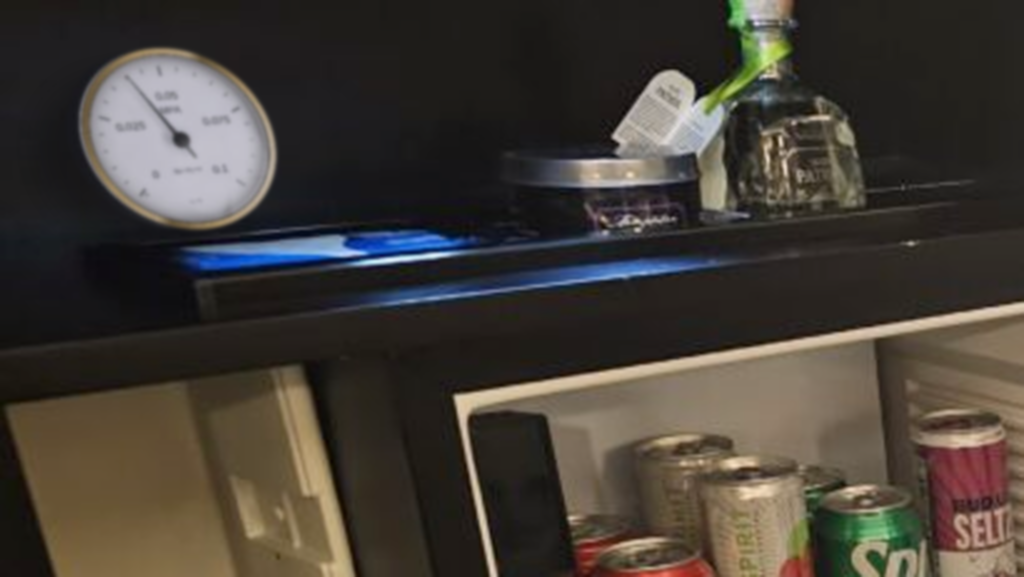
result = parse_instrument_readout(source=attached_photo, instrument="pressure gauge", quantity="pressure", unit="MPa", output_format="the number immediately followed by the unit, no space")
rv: 0.04MPa
